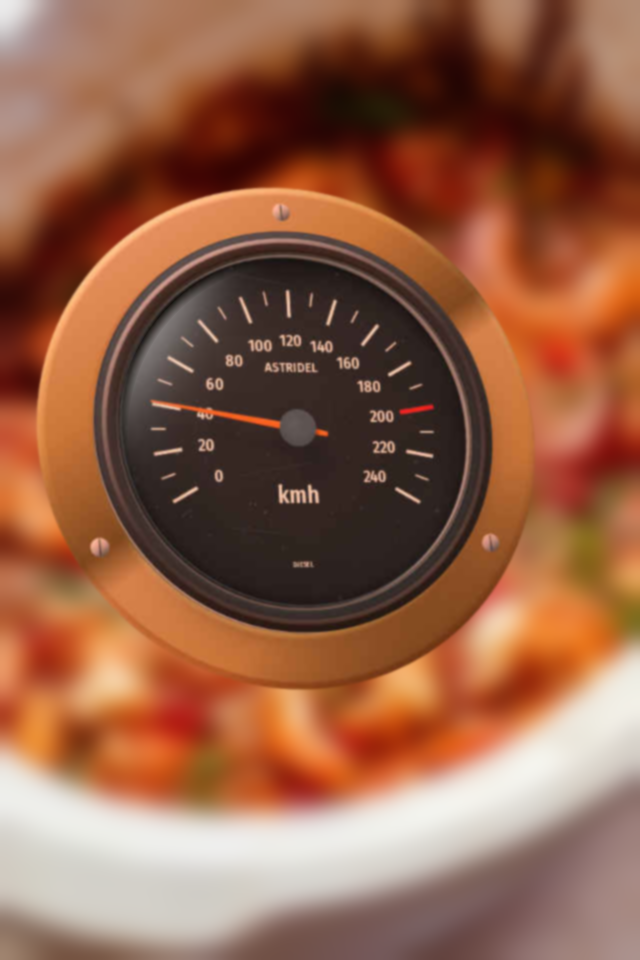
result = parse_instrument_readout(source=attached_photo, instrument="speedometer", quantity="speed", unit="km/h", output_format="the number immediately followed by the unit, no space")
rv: 40km/h
